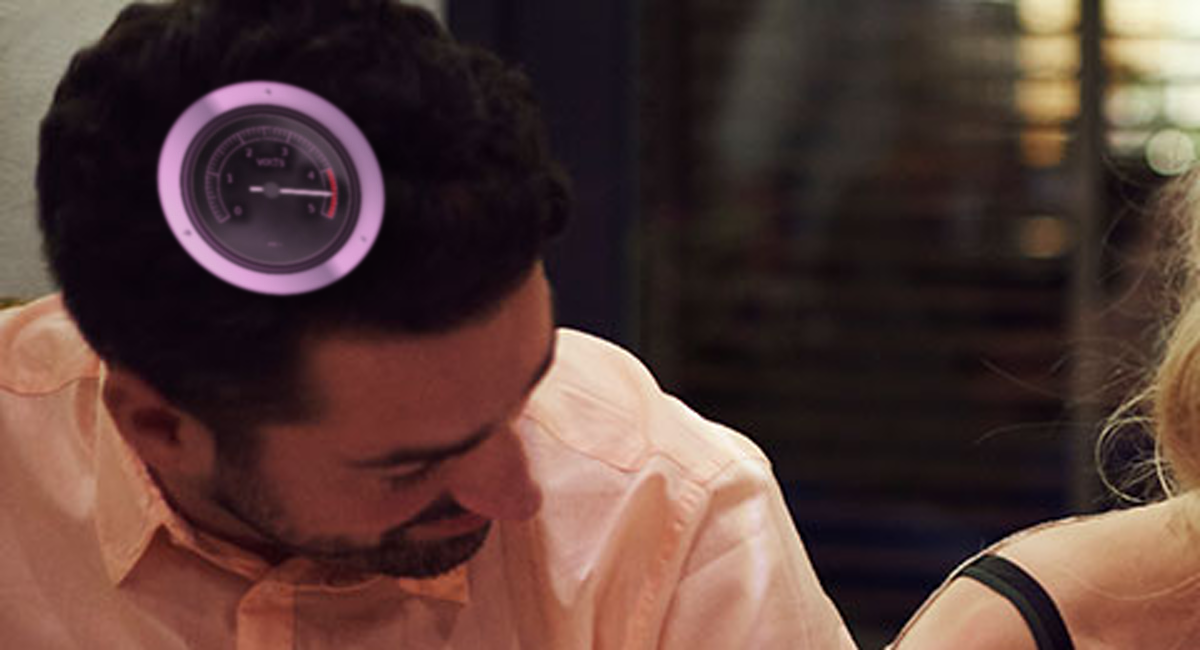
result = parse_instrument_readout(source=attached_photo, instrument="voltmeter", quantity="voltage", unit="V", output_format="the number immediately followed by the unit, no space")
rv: 4.5V
